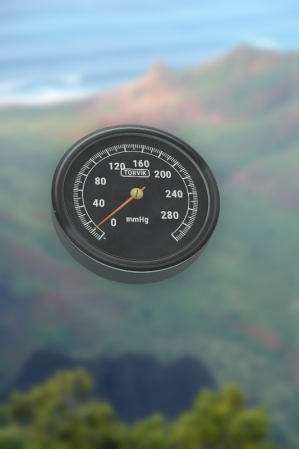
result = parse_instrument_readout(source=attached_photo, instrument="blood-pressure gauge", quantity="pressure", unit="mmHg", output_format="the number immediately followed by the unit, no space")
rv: 10mmHg
